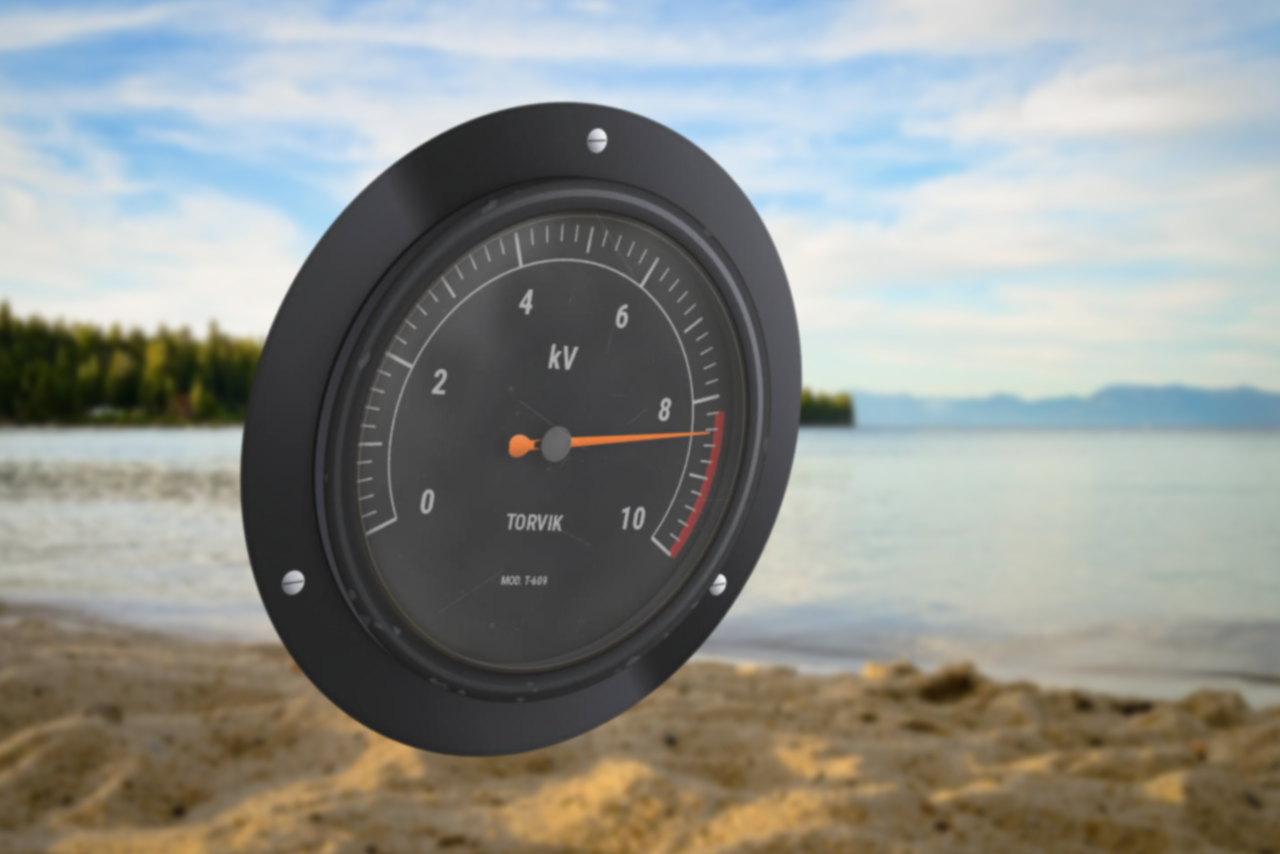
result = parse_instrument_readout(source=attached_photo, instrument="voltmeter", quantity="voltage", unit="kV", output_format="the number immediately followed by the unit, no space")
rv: 8.4kV
